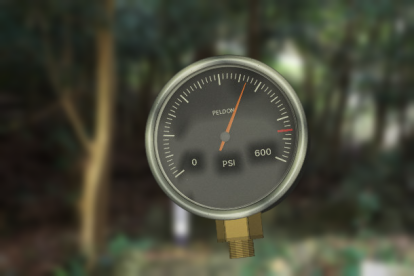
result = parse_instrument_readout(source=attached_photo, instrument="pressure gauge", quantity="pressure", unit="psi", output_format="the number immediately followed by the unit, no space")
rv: 370psi
